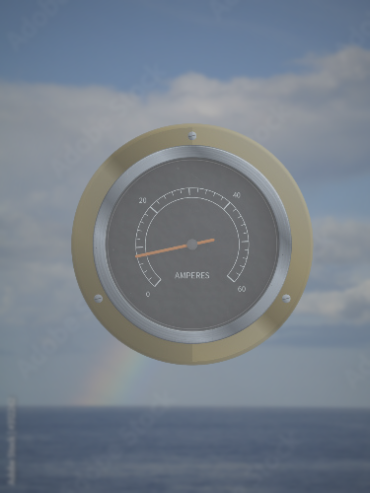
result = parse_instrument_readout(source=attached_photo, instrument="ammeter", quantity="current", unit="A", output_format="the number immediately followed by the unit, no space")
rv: 8A
